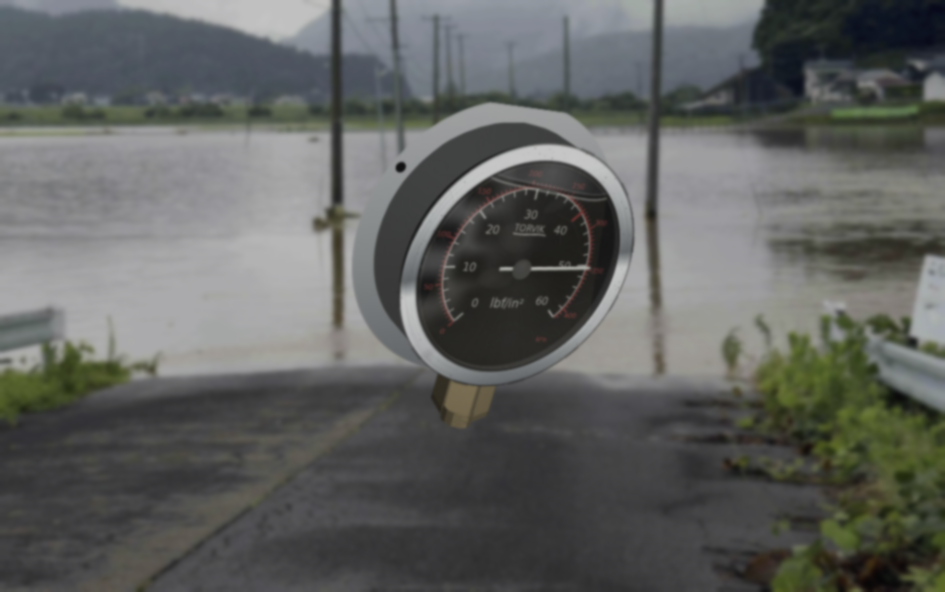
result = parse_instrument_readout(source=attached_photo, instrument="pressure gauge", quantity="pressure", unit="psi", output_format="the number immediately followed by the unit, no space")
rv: 50psi
